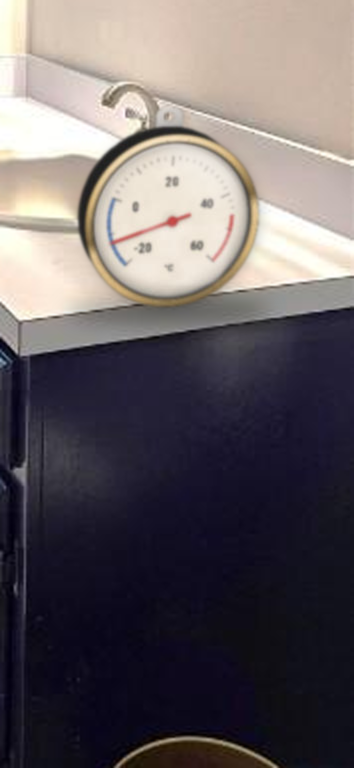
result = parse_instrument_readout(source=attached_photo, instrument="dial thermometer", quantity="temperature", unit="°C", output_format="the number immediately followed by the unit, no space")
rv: -12°C
